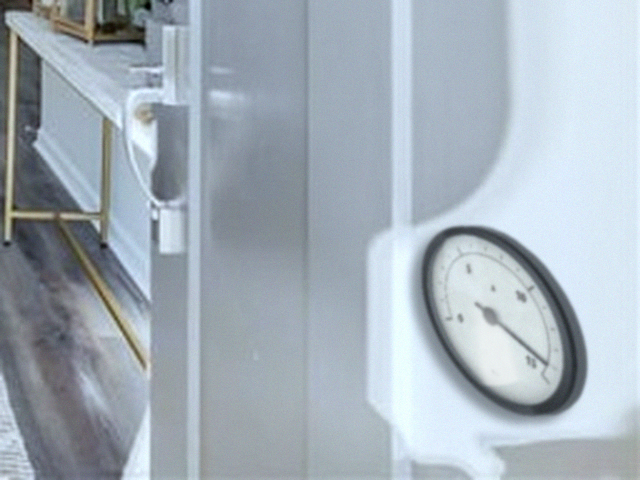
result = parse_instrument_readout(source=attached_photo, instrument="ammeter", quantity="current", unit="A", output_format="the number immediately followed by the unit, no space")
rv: 14A
